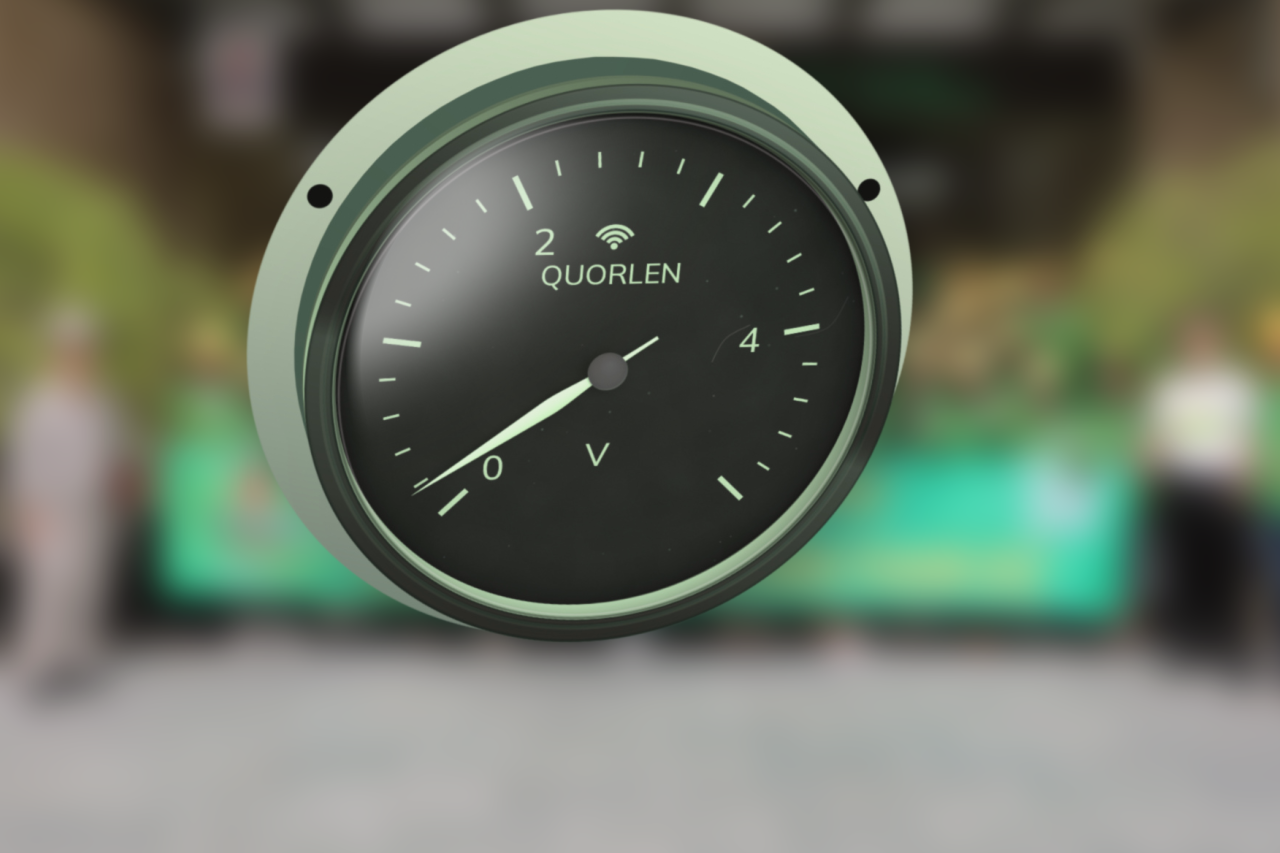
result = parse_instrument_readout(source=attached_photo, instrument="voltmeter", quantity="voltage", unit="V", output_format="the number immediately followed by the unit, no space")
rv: 0.2V
